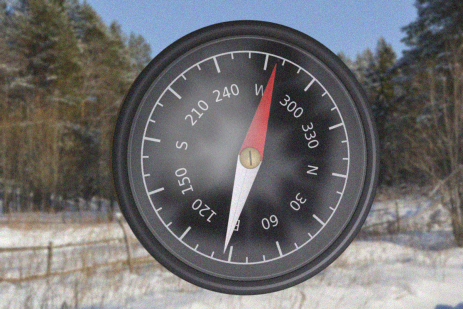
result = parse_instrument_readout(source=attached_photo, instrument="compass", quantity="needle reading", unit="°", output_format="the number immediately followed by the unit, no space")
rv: 275°
